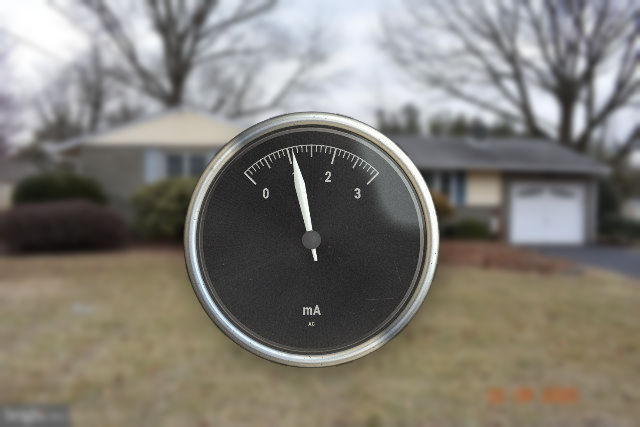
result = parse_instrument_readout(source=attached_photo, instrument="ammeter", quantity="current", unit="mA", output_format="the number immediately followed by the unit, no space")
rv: 1.1mA
